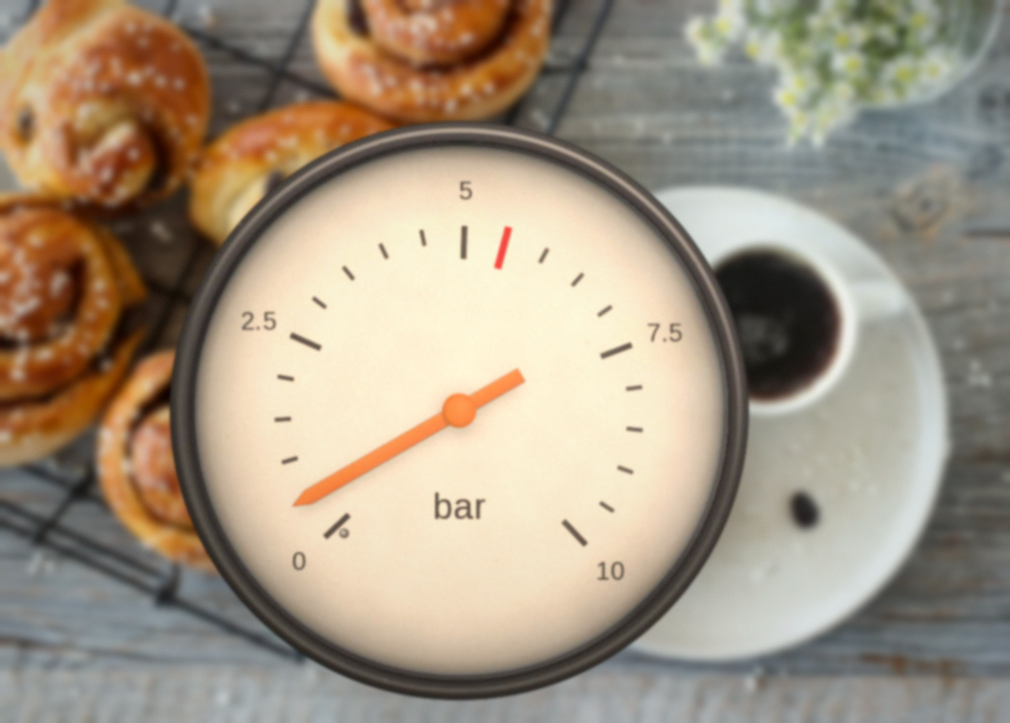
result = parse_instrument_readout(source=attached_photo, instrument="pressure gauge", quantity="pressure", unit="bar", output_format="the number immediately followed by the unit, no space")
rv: 0.5bar
